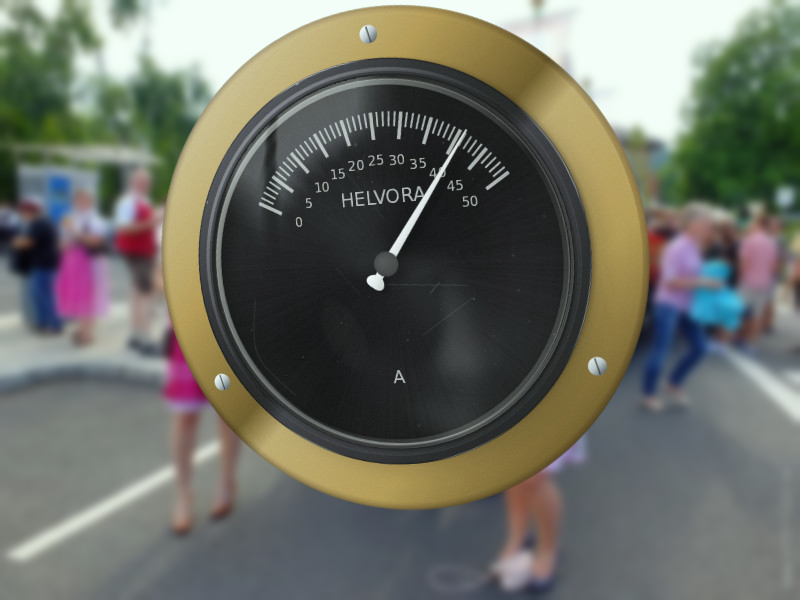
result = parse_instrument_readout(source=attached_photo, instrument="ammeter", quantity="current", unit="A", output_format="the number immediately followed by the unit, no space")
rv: 41A
